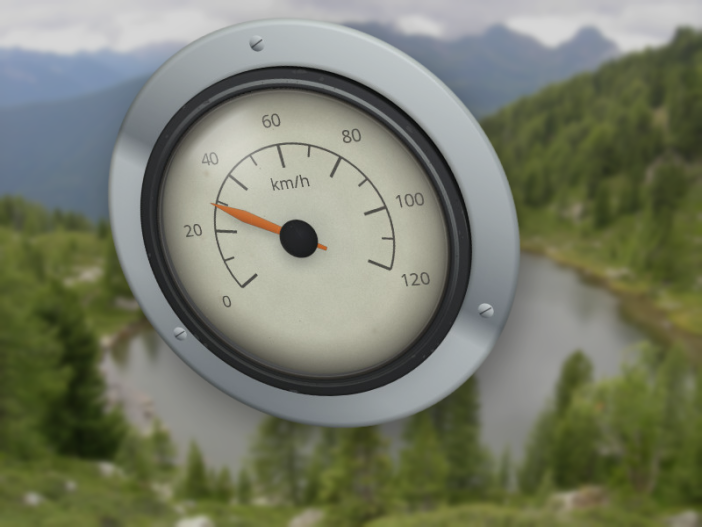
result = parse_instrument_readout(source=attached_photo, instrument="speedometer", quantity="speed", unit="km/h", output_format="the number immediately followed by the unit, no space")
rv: 30km/h
